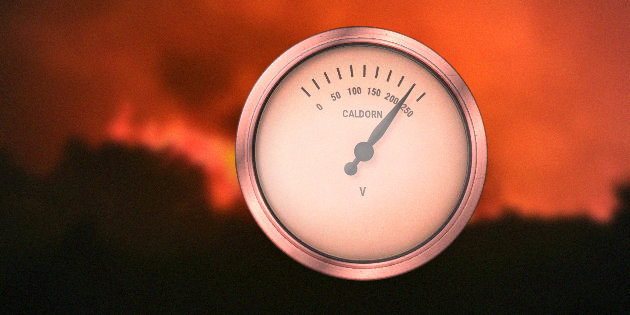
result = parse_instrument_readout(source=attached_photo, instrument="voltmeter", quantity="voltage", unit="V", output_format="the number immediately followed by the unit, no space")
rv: 225V
